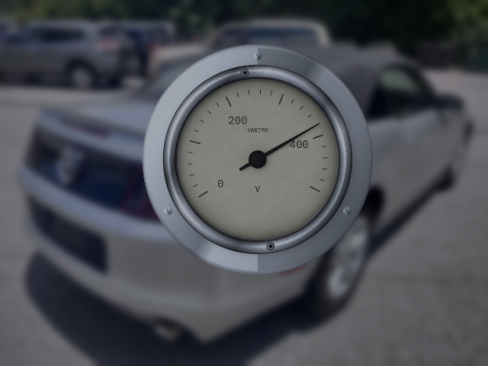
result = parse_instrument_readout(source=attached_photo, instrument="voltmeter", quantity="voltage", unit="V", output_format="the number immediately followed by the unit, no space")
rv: 380V
